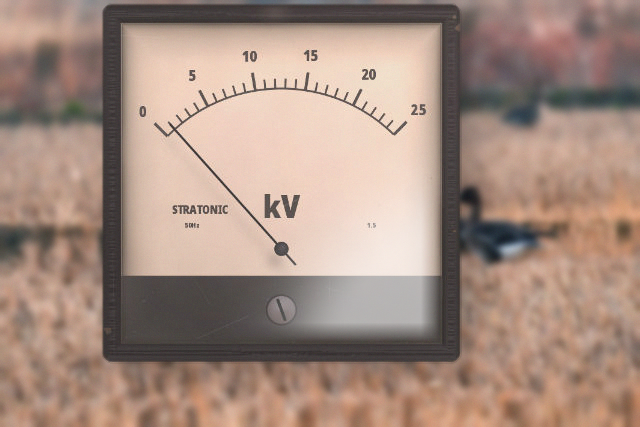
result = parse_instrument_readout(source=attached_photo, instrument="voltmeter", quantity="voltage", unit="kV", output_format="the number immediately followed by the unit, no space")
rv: 1kV
